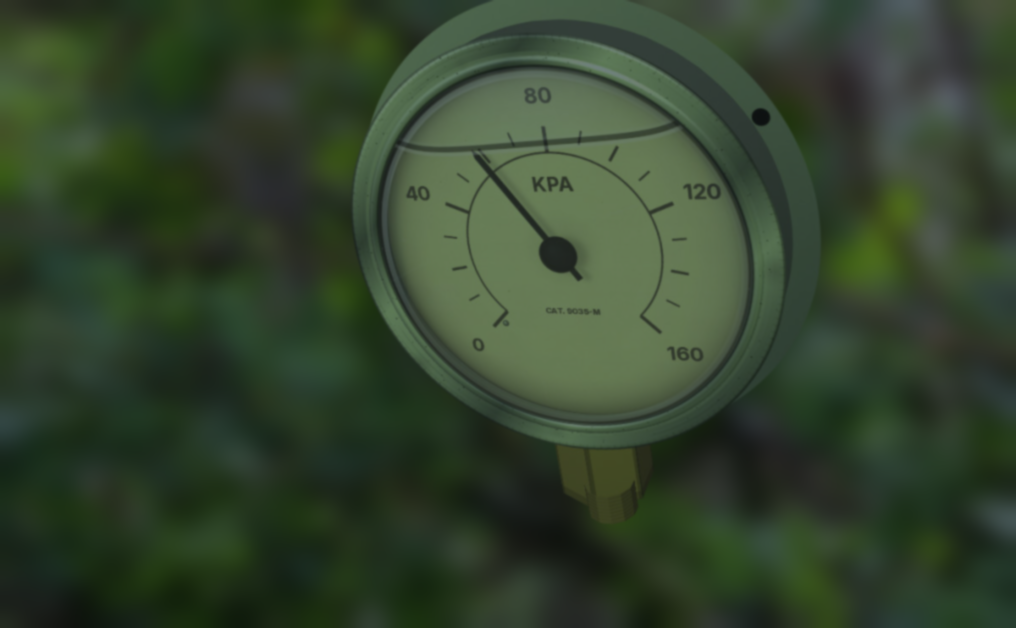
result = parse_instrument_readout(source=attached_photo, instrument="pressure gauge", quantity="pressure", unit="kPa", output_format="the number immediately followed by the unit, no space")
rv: 60kPa
